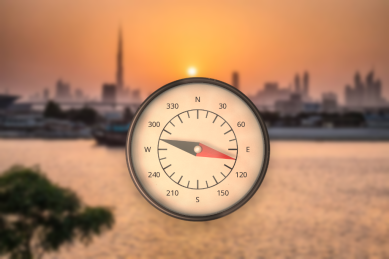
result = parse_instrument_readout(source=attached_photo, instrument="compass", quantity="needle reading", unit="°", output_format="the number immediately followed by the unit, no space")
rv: 105°
